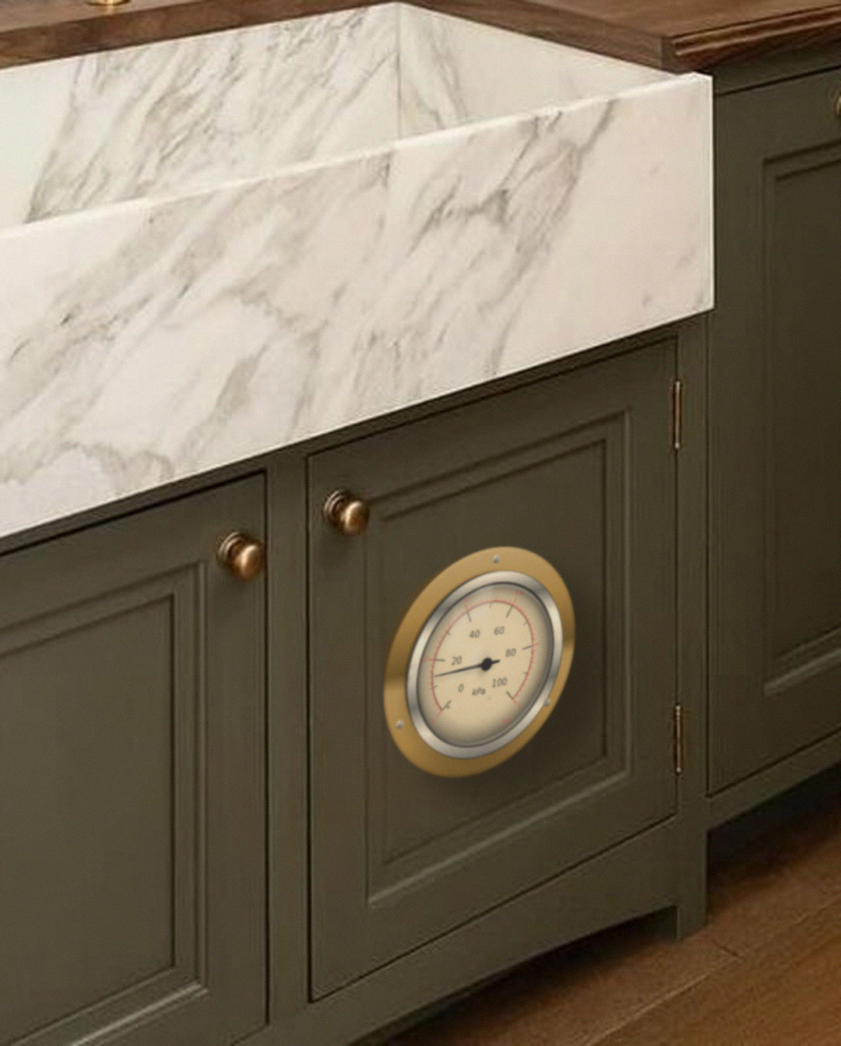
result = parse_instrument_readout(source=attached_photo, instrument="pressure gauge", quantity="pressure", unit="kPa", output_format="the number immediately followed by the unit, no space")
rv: 15kPa
